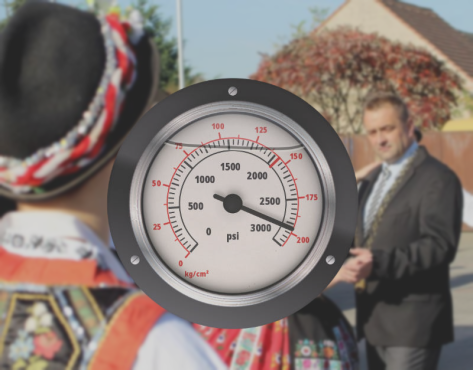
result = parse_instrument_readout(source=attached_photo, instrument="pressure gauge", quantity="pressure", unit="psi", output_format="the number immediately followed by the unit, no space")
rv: 2800psi
